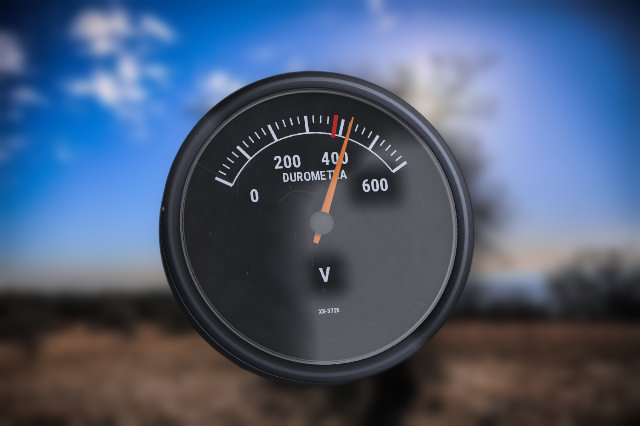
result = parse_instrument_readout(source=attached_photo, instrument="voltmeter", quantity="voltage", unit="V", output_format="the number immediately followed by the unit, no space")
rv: 420V
